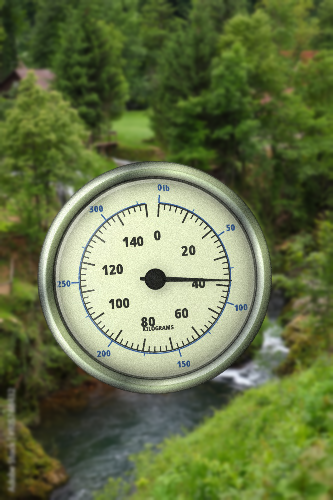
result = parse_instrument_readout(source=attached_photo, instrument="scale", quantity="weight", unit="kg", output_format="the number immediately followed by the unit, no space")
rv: 38kg
